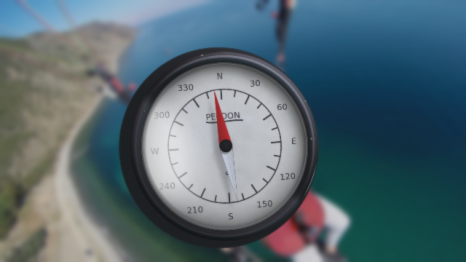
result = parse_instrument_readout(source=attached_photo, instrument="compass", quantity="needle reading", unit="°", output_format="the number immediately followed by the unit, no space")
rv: 352.5°
